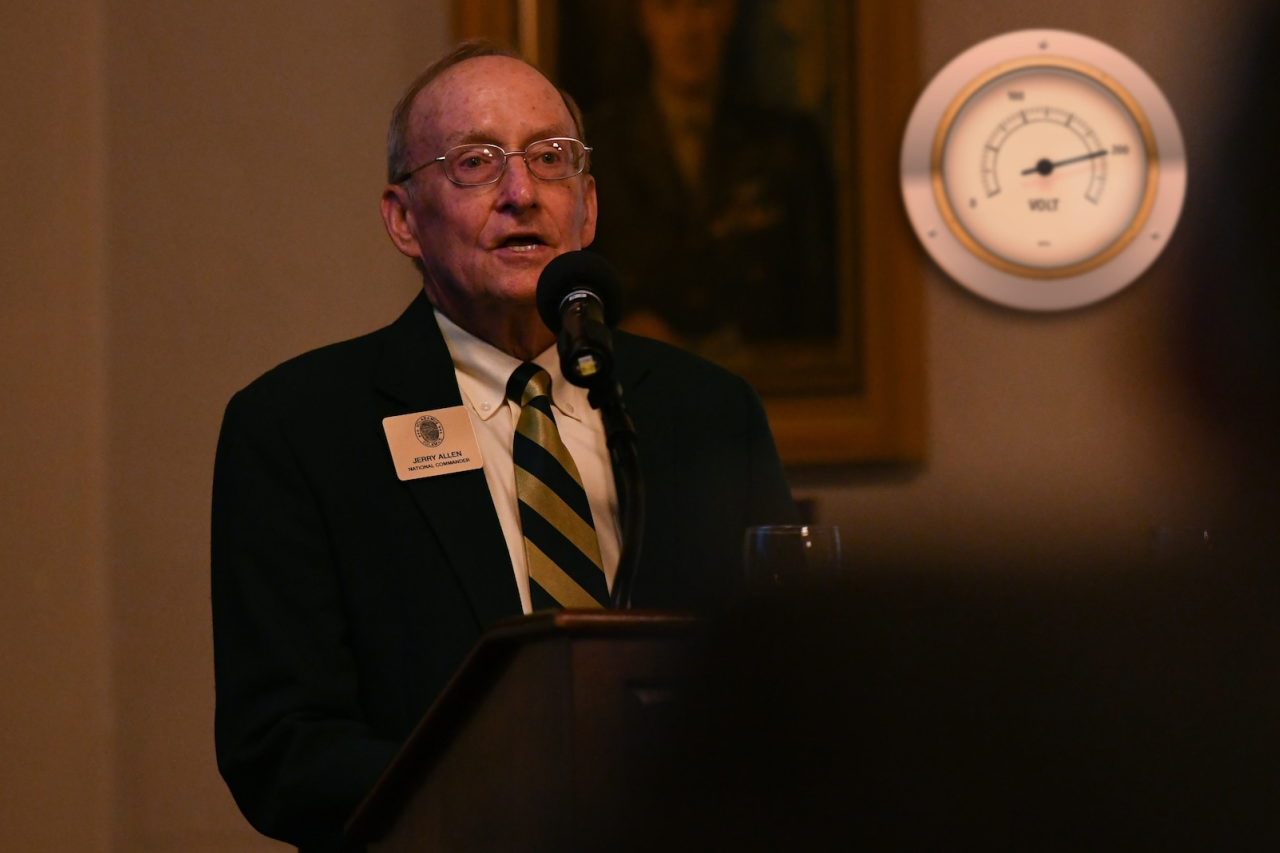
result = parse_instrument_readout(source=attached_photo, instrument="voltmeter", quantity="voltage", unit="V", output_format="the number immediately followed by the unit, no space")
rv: 200V
